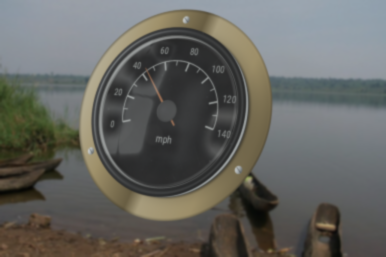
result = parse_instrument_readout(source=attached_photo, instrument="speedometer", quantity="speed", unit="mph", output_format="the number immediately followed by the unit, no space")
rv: 45mph
